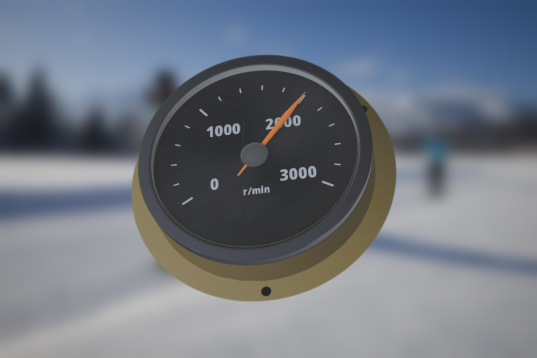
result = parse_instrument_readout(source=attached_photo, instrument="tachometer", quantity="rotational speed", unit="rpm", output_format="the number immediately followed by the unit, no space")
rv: 2000rpm
